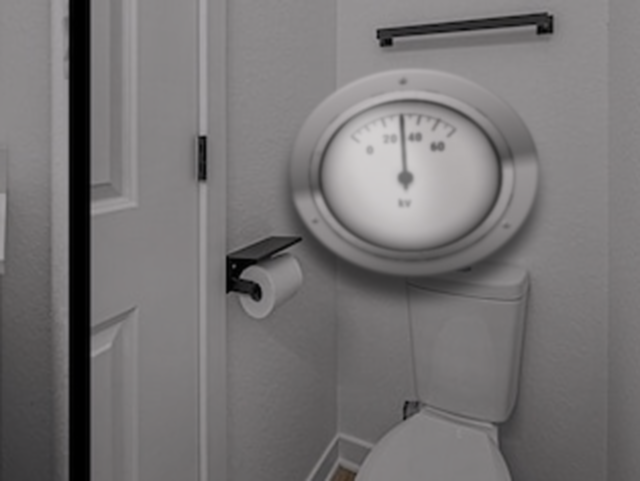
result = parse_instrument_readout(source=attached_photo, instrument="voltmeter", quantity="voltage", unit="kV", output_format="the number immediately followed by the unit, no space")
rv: 30kV
